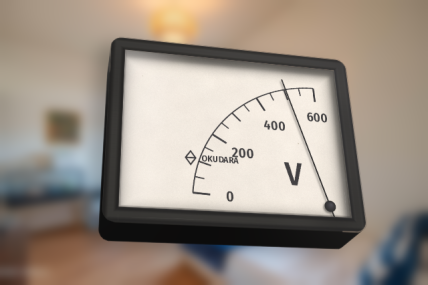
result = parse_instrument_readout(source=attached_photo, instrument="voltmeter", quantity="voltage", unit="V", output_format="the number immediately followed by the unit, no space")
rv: 500V
